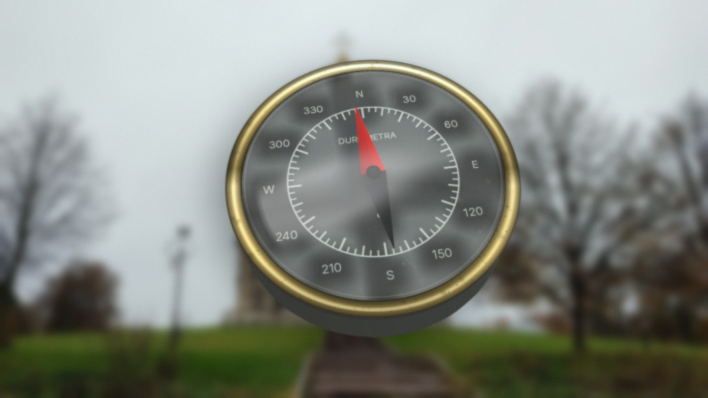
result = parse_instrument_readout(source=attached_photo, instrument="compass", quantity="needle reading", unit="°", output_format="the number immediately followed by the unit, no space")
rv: 355°
